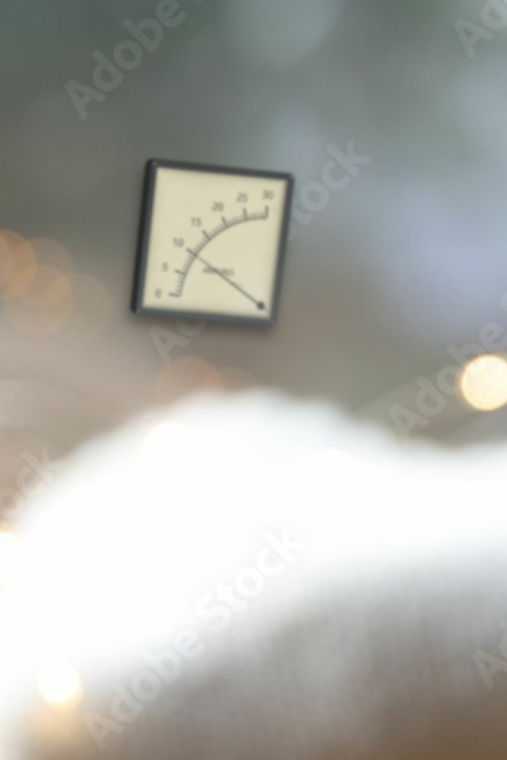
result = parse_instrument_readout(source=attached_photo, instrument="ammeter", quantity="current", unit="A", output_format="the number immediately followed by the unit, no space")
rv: 10A
